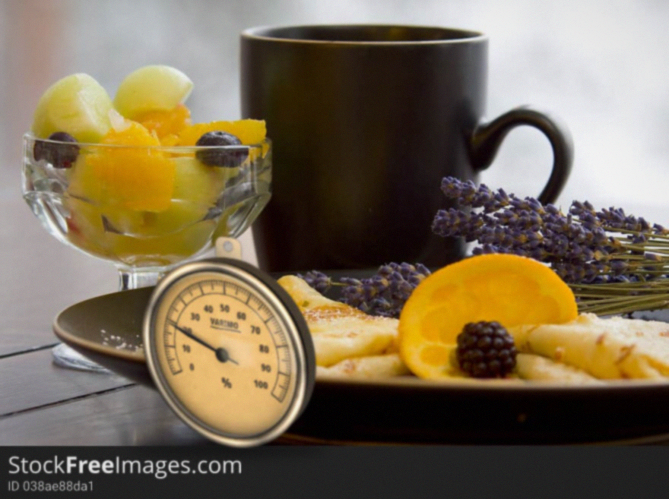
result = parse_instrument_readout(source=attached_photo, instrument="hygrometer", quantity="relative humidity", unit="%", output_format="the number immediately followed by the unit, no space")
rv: 20%
